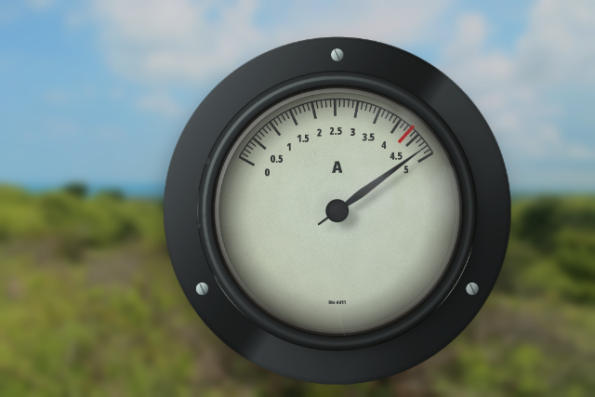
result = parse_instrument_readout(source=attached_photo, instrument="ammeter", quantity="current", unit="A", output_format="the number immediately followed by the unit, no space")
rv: 4.8A
